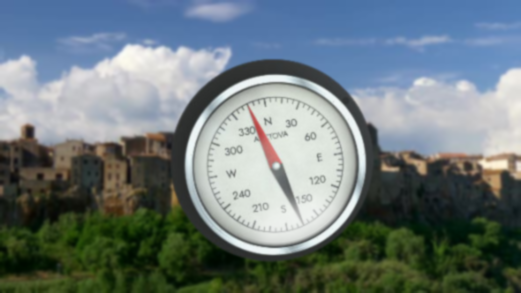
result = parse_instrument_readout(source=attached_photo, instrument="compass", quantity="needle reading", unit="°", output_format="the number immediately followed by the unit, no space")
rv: 345°
